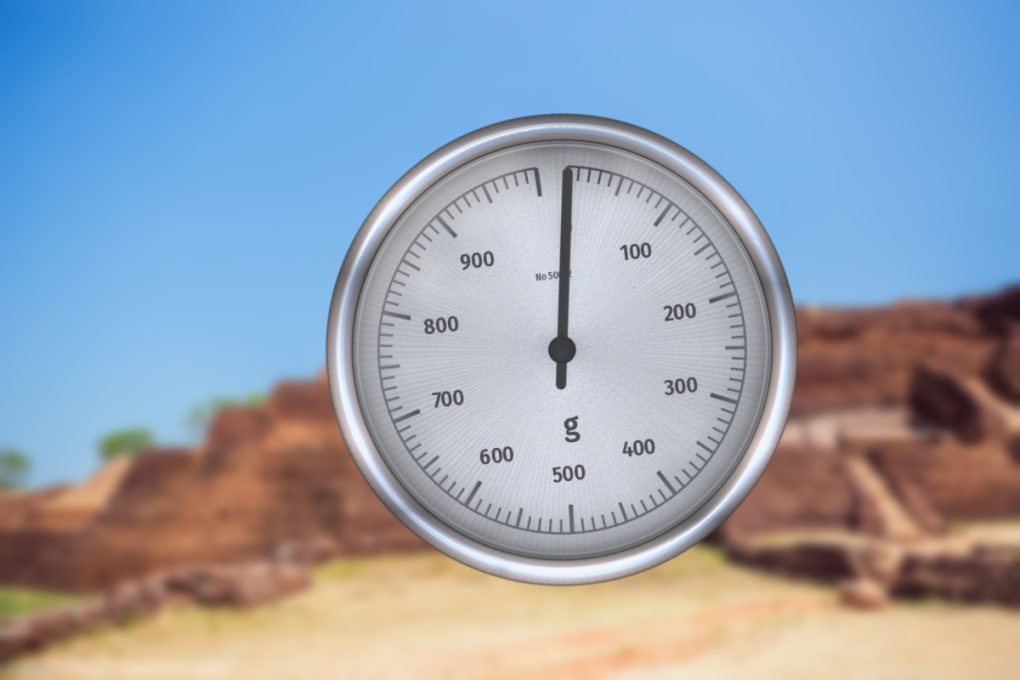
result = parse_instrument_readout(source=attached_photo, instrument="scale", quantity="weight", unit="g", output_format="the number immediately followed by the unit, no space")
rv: 0g
